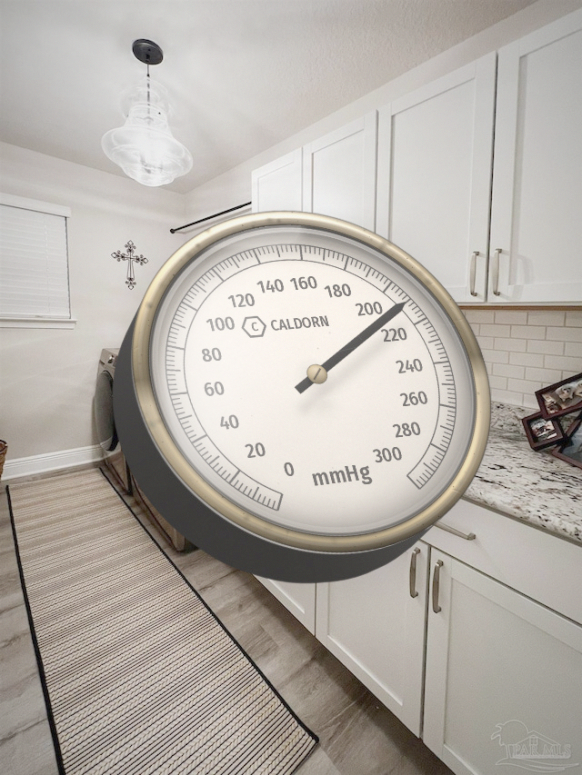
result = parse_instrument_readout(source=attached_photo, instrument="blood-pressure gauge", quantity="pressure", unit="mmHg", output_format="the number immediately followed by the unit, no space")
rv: 210mmHg
